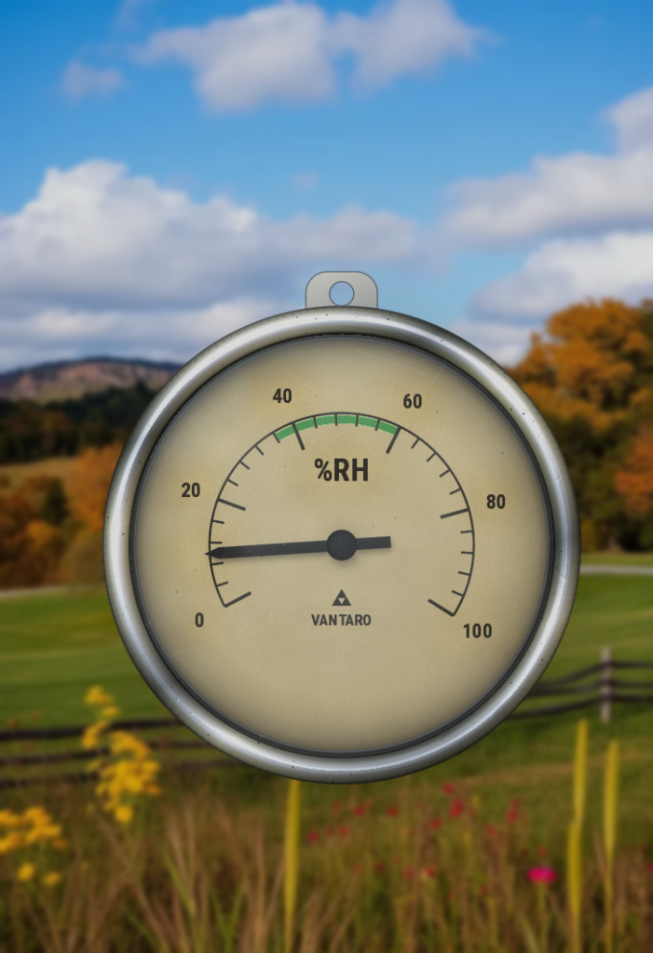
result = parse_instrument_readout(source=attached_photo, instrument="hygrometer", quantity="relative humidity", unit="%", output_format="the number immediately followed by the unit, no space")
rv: 10%
